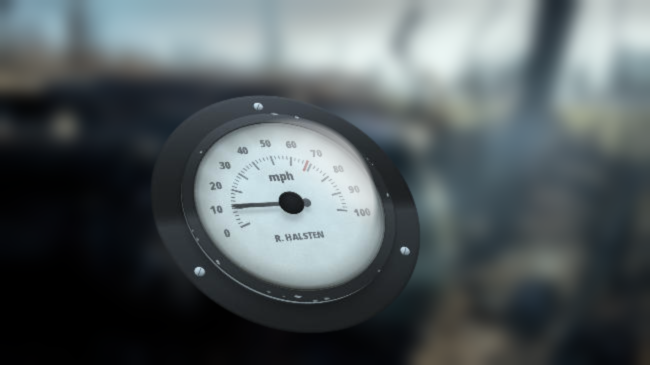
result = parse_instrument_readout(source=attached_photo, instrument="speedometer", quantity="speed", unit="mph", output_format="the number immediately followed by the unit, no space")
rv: 10mph
